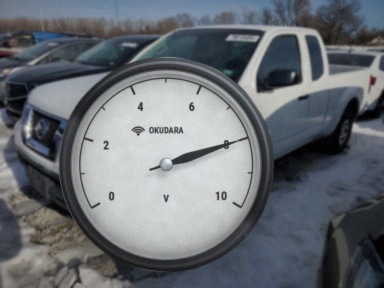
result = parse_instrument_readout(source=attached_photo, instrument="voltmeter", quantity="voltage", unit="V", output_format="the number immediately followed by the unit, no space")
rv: 8V
